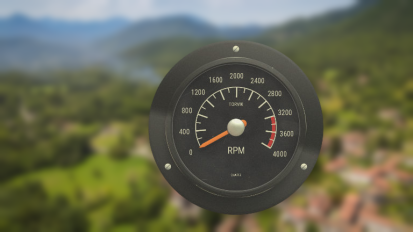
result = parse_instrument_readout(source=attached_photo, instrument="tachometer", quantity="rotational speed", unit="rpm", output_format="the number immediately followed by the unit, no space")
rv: 0rpm
